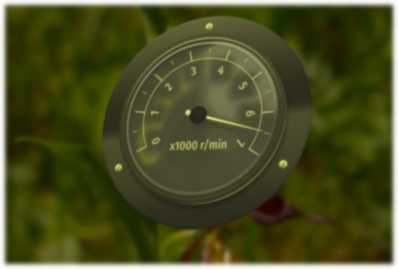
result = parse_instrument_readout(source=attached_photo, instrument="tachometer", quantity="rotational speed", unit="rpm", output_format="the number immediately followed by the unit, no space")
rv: 6500rpm
